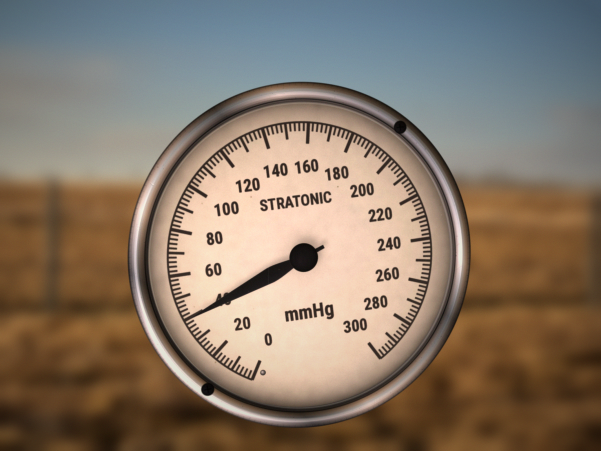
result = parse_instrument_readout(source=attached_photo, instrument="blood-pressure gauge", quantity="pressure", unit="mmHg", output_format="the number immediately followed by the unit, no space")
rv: 40mmHg
